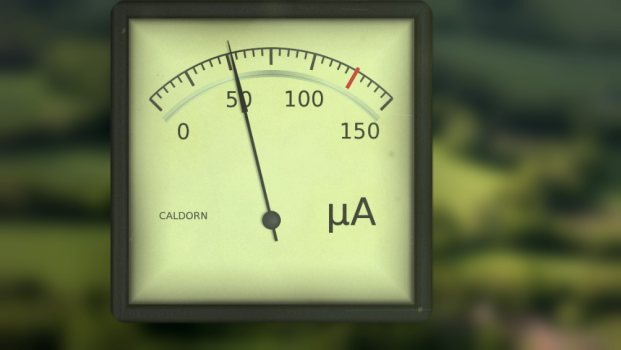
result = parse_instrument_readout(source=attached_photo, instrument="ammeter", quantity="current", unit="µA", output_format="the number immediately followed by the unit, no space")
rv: 52.5µA
